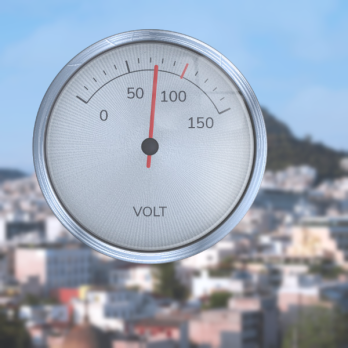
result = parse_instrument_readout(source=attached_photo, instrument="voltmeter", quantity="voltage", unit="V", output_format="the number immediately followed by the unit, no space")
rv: 75V
